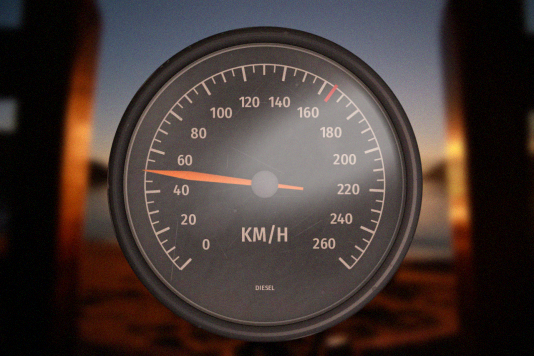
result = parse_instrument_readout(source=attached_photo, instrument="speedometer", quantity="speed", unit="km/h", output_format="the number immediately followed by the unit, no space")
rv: 50km/h
